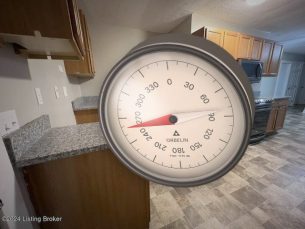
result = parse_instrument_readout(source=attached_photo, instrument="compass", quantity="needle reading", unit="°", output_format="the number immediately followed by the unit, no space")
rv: 260°
